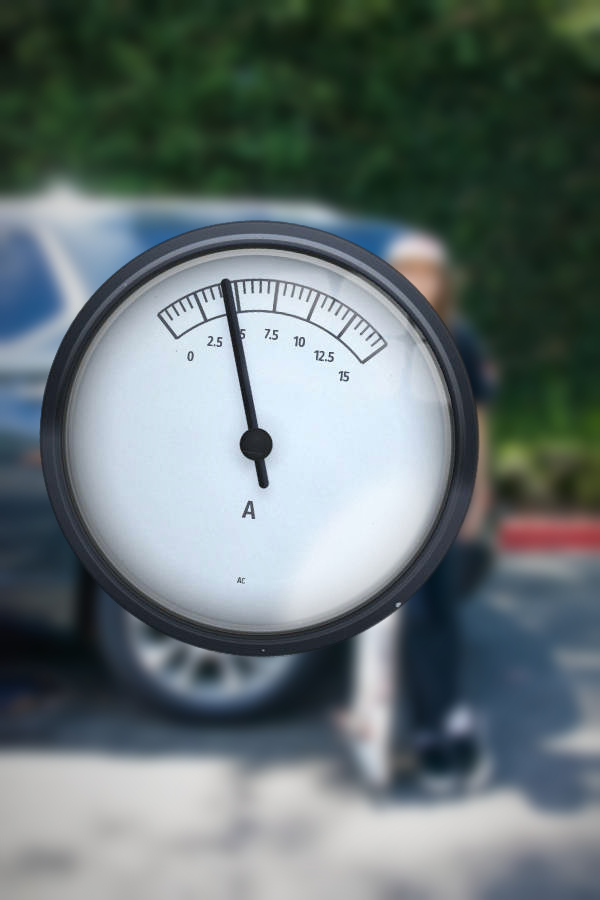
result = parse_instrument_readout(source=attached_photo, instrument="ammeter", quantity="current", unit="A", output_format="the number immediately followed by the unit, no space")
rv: 4.5A
